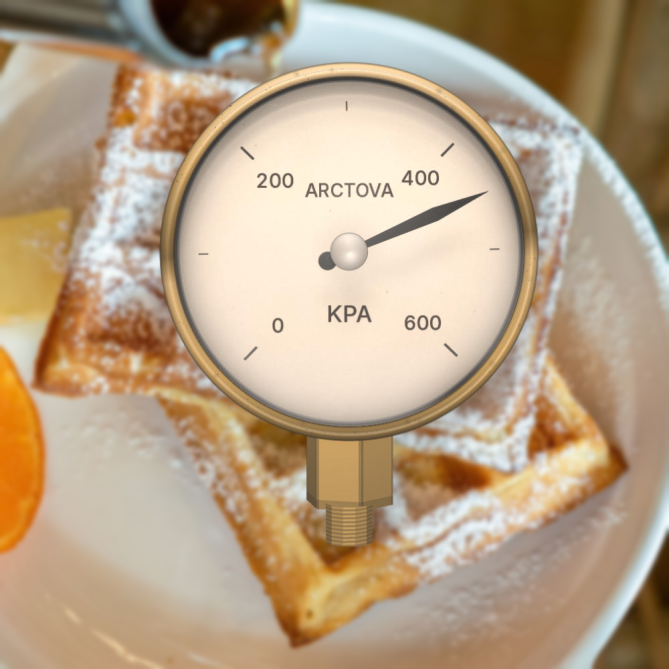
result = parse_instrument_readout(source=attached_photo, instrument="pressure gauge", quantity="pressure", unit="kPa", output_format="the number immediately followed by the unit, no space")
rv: 450kPa
